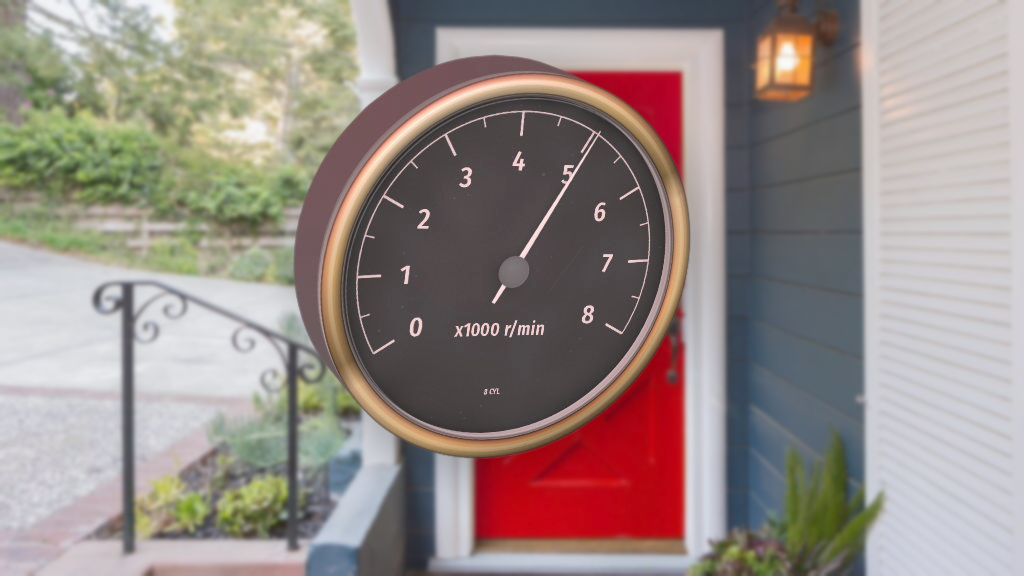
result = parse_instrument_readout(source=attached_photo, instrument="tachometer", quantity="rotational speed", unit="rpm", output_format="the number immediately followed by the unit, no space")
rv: 5000rpm
